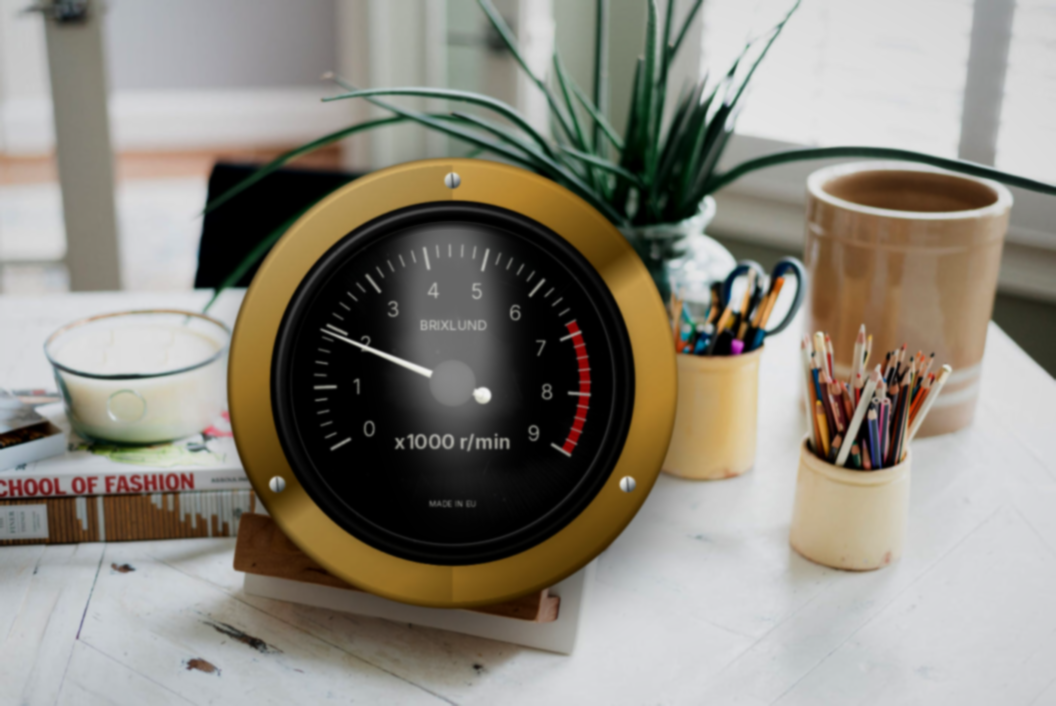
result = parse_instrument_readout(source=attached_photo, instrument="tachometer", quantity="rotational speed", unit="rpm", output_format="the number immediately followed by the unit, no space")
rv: 1900rpm
